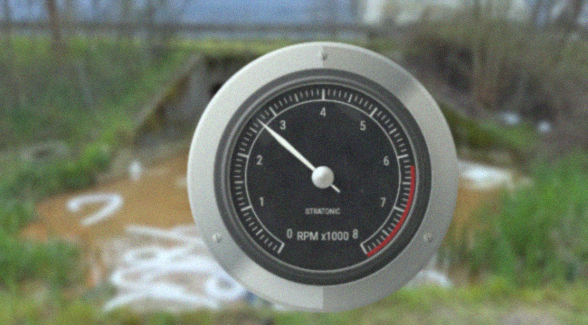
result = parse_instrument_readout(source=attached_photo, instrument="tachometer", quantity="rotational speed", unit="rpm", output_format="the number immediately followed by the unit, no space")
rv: 2700rpm
